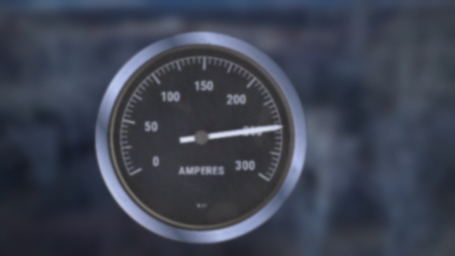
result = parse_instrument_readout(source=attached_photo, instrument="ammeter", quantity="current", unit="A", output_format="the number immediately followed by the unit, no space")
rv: 250A
